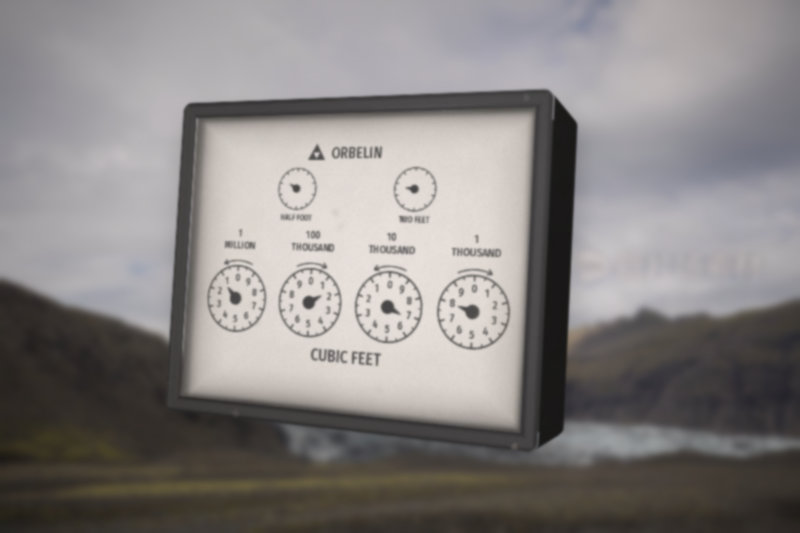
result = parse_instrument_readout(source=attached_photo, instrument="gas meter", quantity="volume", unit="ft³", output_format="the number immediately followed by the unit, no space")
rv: 116800ft³
